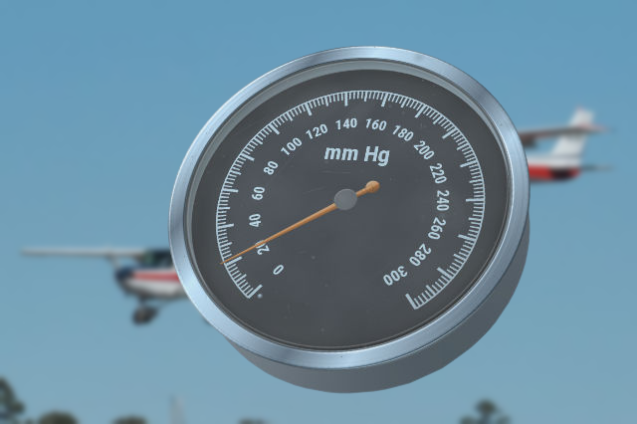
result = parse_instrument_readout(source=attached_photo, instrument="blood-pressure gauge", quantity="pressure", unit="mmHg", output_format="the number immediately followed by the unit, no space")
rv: 20mmHg
